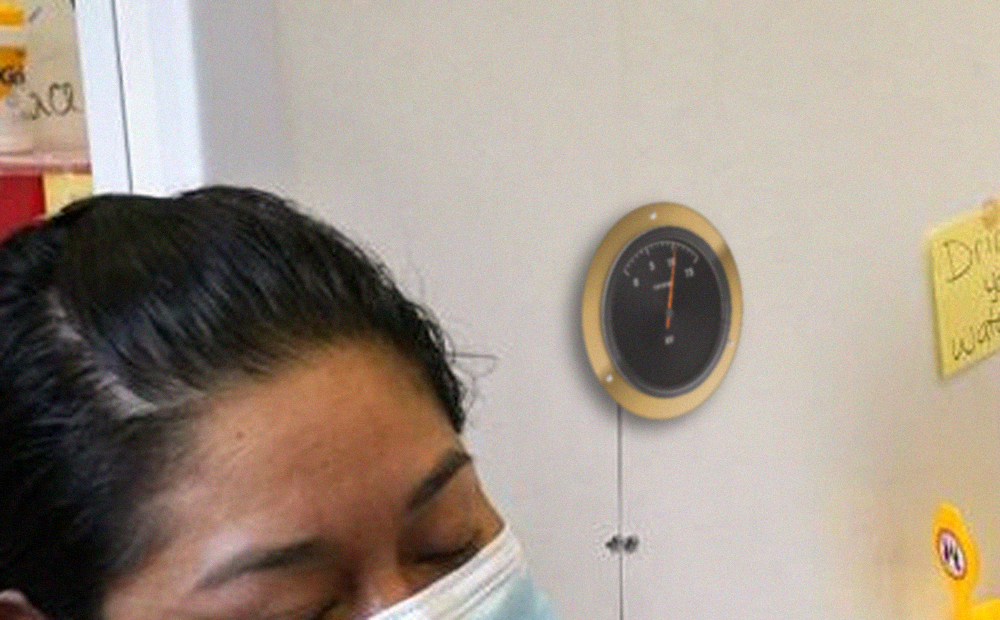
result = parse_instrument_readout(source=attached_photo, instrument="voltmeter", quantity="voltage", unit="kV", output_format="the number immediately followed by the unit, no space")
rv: 10kV
